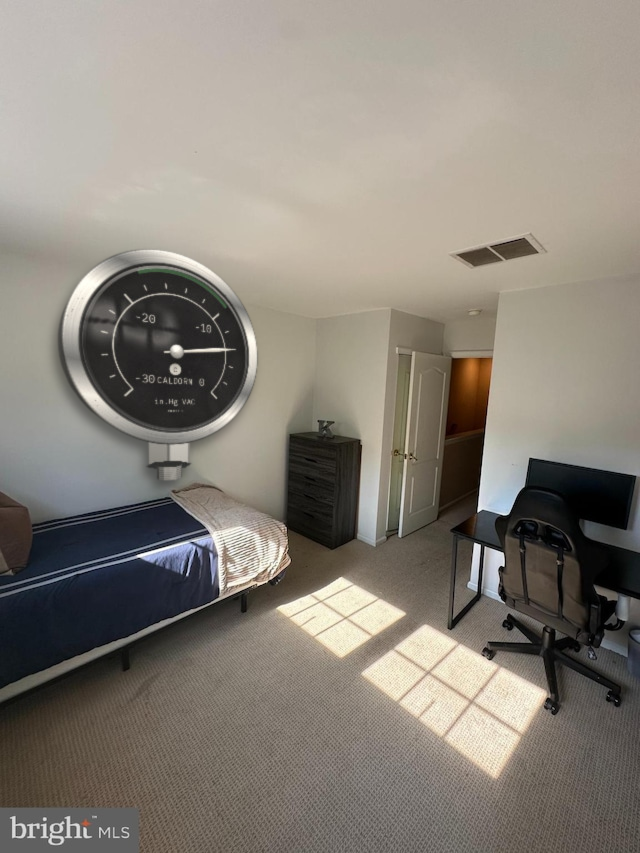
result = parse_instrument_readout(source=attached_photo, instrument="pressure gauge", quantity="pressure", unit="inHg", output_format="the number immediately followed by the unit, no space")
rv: -6inHg
